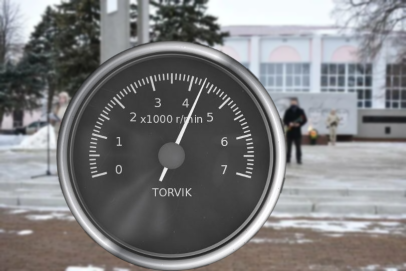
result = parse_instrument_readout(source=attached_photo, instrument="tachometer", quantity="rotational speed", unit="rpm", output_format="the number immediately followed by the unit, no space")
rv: 4300rpm
